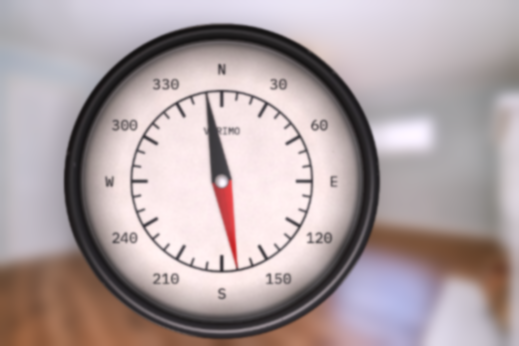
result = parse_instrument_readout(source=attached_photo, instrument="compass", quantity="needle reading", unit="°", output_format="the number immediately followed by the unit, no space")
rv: 170°
